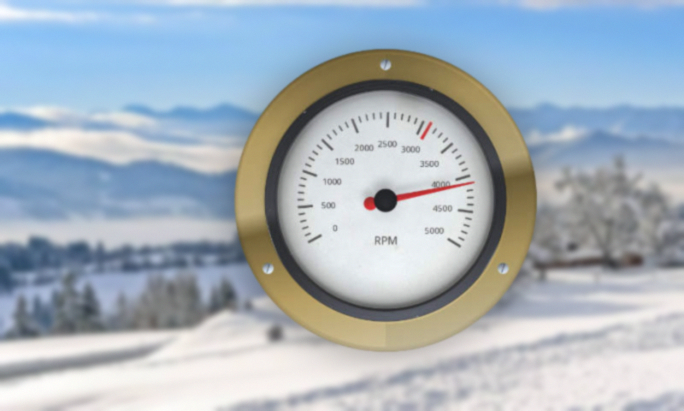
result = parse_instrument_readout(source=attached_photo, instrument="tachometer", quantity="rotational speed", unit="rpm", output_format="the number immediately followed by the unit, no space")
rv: 4100rpm
